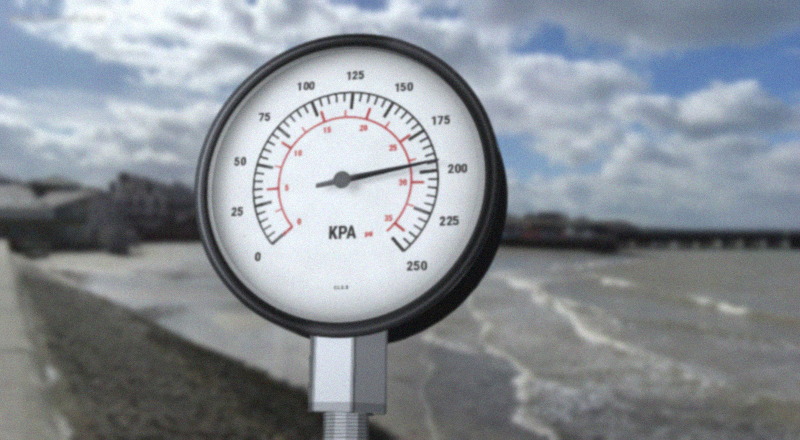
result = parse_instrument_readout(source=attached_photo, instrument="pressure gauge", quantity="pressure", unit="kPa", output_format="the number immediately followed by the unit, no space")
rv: 195kPa
